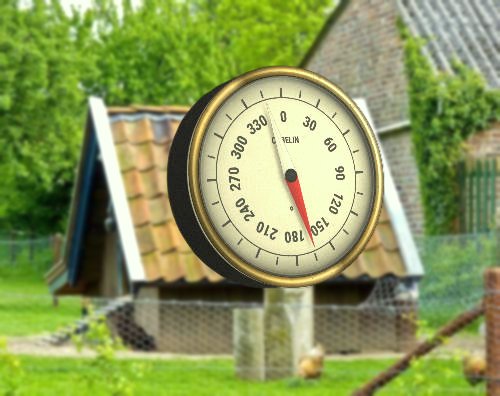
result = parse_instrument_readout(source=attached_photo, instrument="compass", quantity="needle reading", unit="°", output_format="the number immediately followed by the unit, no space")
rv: 165°
